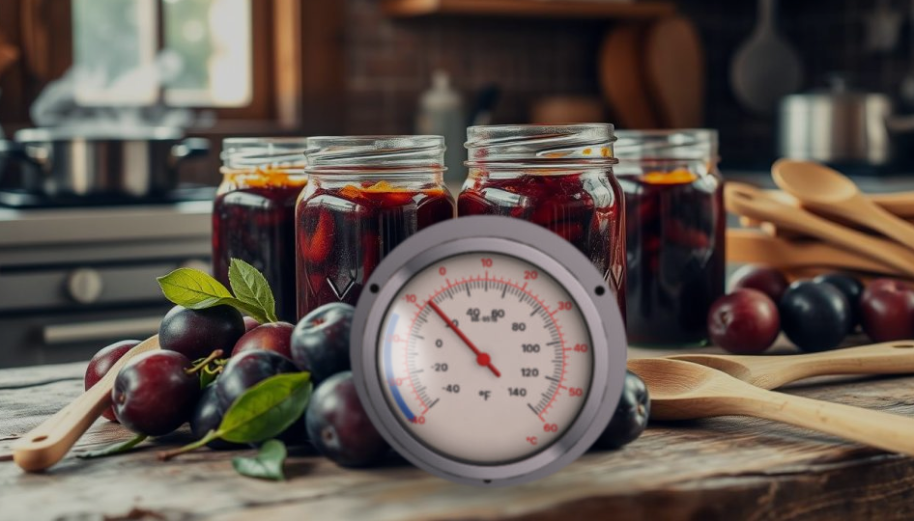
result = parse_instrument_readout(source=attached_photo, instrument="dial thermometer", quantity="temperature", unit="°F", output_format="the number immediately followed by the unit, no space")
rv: 20°F
